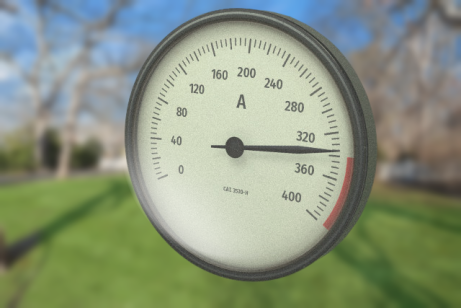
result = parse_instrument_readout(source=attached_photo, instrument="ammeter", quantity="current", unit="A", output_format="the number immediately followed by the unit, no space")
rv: 335A
